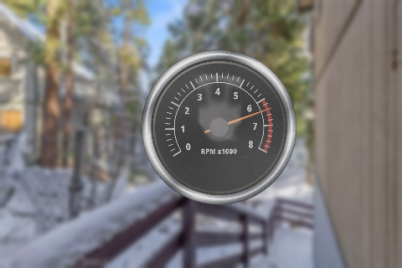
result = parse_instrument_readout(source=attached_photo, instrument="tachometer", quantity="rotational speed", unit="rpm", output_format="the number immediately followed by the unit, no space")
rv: 6400rpm
